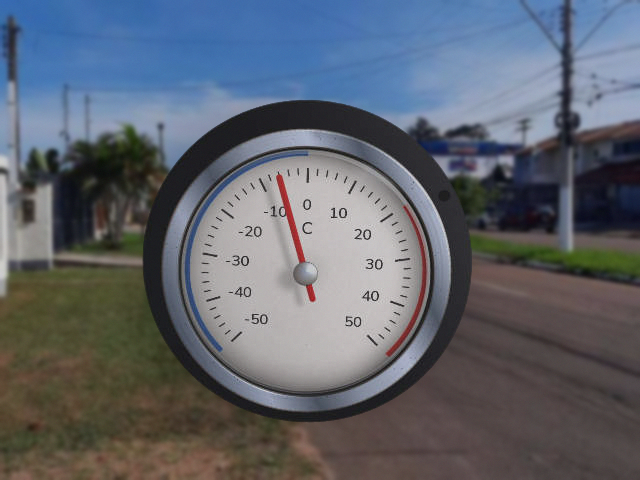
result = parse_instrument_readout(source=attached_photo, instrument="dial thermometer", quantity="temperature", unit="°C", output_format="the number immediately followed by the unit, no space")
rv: -6°C
